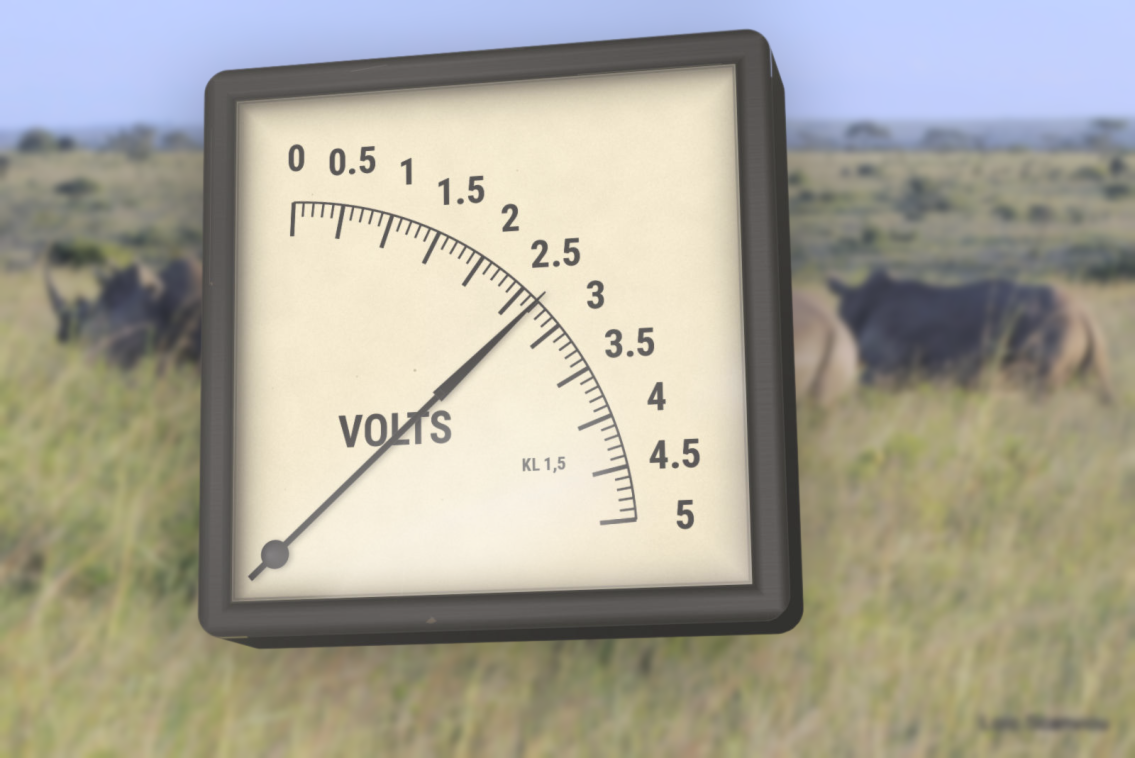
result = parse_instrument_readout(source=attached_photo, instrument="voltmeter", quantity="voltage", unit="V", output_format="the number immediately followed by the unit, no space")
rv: 2.7V
